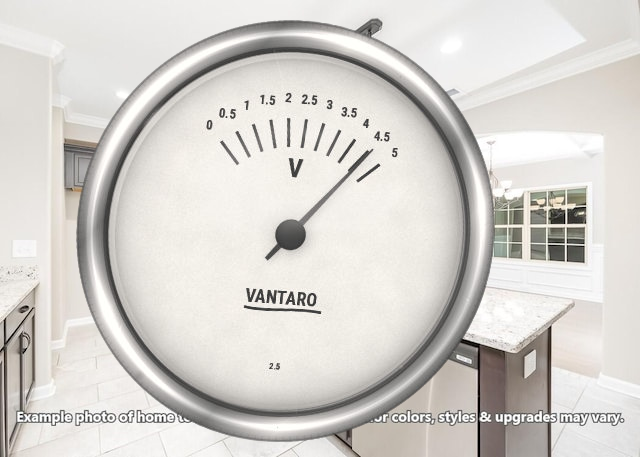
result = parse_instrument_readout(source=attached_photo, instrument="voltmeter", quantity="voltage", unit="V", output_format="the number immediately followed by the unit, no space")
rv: 4.5V
